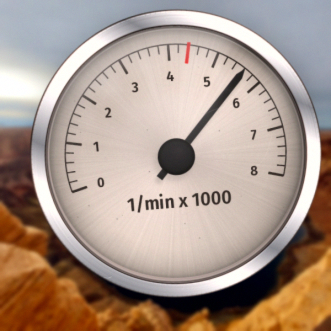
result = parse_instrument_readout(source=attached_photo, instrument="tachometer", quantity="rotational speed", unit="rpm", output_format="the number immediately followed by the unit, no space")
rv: 5600rpm
